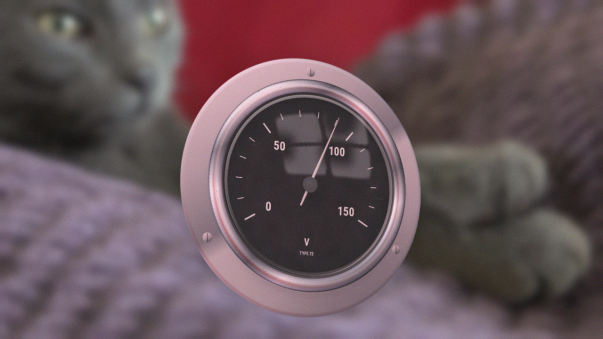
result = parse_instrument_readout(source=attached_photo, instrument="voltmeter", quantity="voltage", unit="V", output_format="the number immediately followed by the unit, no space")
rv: 90V
